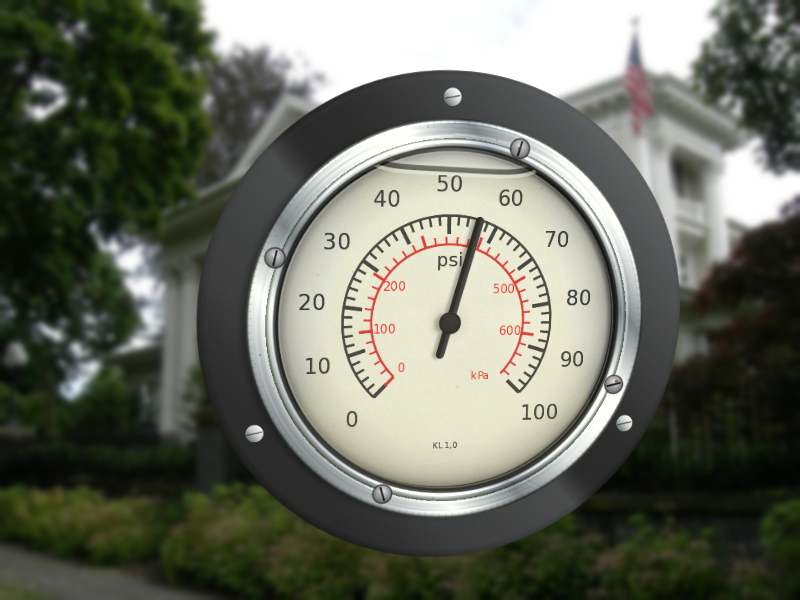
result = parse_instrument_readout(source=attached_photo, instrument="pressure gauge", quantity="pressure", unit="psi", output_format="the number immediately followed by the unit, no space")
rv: 56psi
